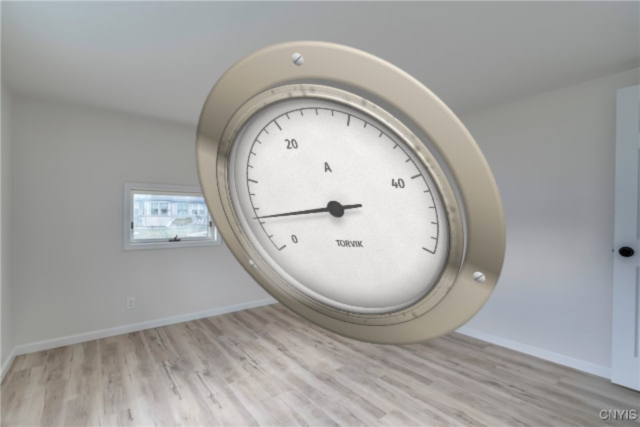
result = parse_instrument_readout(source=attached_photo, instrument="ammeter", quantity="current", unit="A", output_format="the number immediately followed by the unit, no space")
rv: 5A
